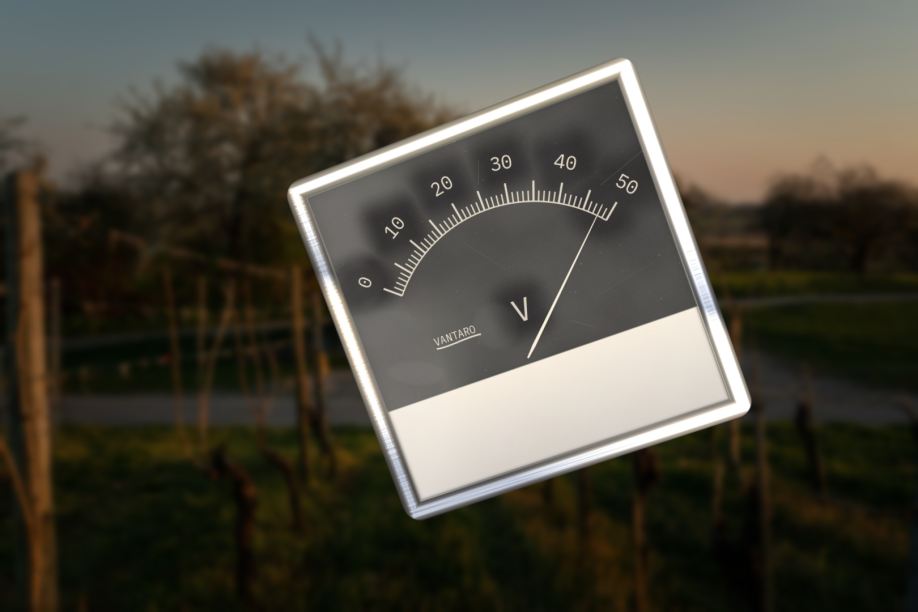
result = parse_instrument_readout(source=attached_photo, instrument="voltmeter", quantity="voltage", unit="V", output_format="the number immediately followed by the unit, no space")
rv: 48V
